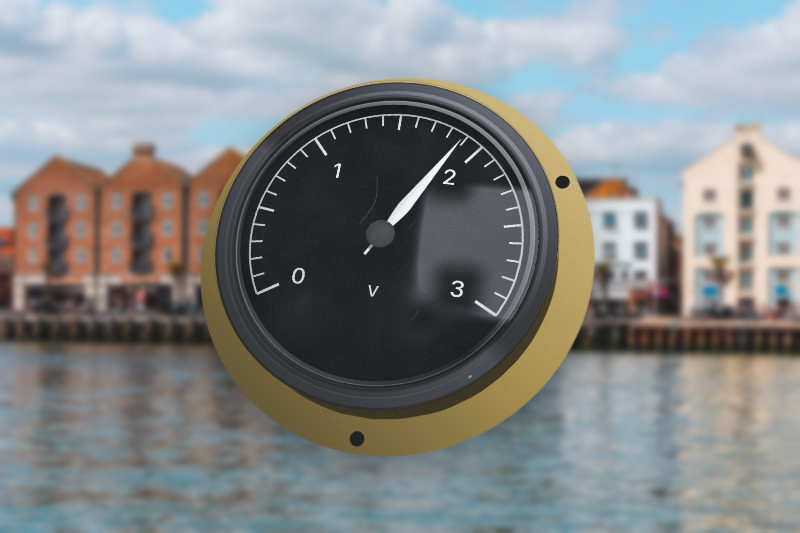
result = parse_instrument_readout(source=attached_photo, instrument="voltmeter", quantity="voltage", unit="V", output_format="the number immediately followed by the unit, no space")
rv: 1.9V
